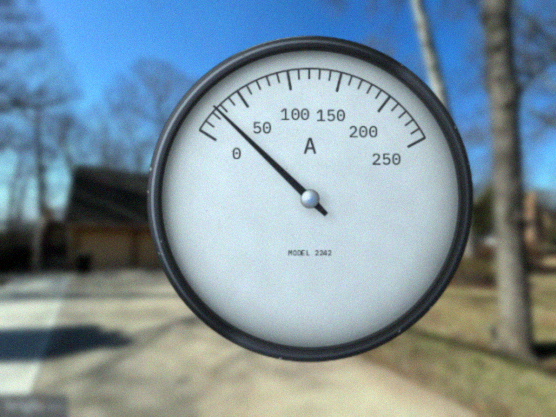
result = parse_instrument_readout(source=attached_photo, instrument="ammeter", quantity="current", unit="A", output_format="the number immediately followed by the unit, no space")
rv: 25A
